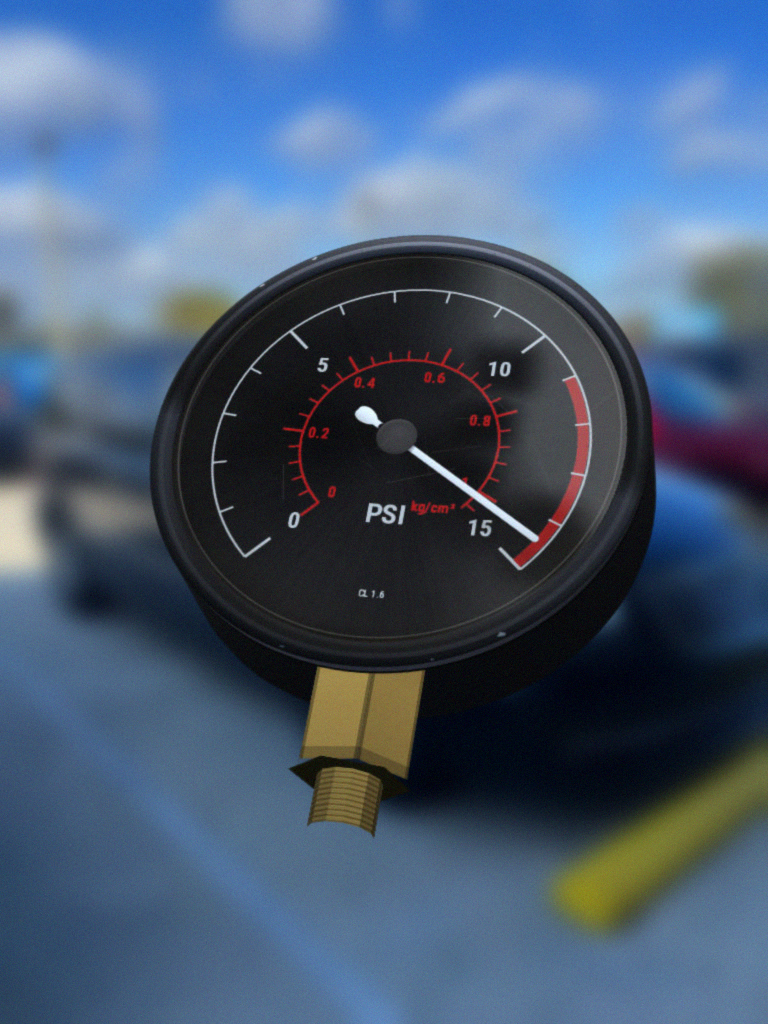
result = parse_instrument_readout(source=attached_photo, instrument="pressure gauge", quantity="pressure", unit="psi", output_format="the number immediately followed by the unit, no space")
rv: 14.5psi
